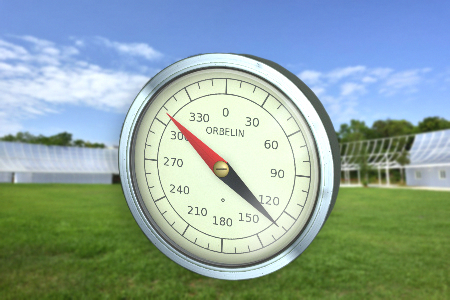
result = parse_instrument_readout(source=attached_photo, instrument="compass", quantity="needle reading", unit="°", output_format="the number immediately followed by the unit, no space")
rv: 310°
